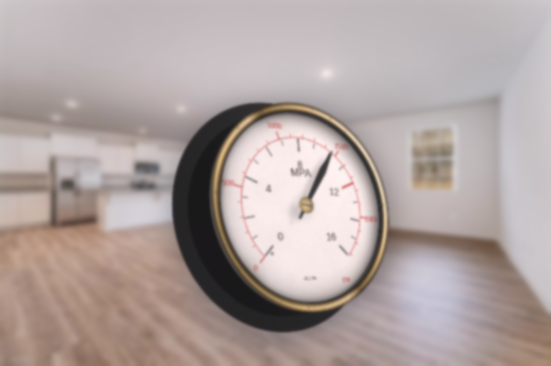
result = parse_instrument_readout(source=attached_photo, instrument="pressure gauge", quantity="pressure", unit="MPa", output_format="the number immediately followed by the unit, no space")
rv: 10MPa
